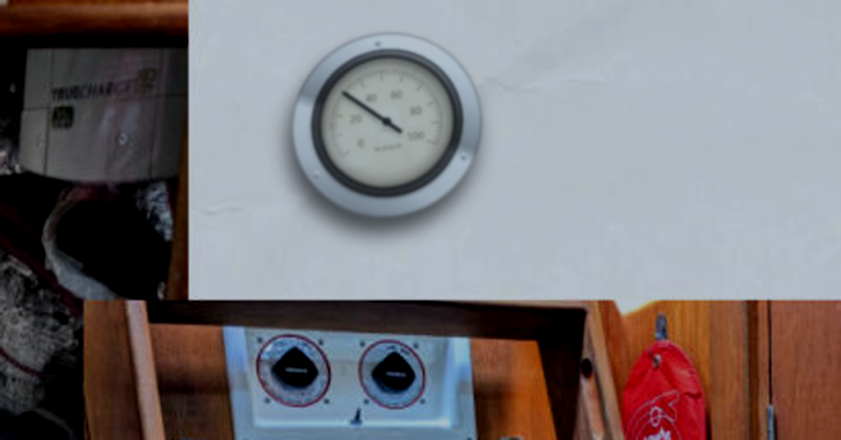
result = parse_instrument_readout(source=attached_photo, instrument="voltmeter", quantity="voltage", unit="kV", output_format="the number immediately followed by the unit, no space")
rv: 30kV
